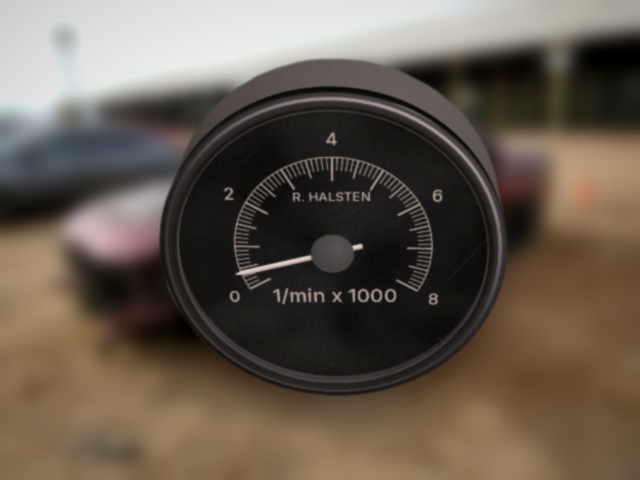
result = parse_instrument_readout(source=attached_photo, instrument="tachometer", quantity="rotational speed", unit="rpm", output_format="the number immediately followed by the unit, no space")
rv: 500rpm
